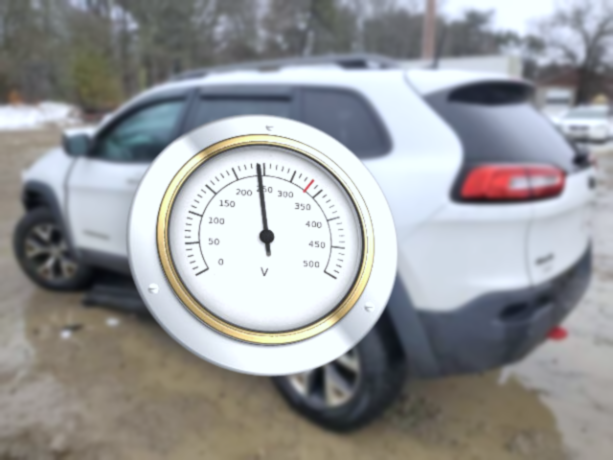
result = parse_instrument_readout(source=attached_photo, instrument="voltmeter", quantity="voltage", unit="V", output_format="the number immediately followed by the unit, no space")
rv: 240V
